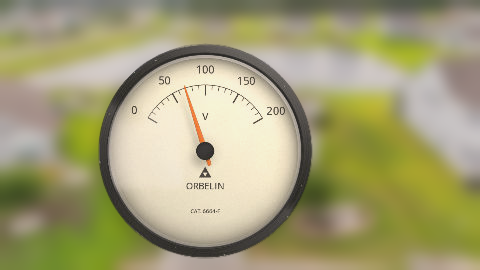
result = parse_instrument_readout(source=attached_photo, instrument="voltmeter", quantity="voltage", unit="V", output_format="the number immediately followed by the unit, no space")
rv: 70V
